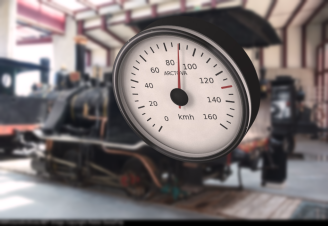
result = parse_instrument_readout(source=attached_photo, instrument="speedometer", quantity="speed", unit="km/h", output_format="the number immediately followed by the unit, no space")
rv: 90km/h
